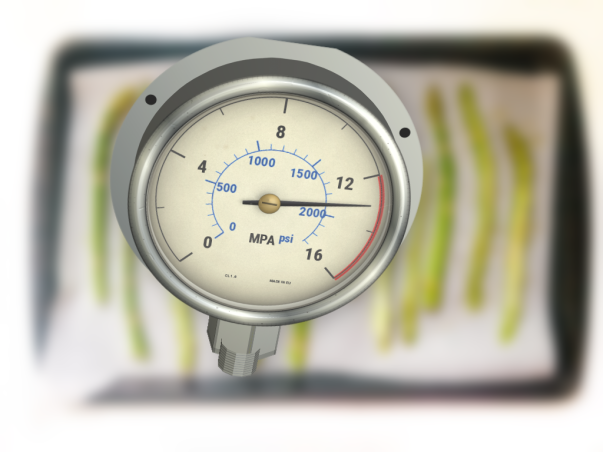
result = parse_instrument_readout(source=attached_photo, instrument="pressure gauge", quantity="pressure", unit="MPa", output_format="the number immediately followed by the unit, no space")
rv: 13MPa
